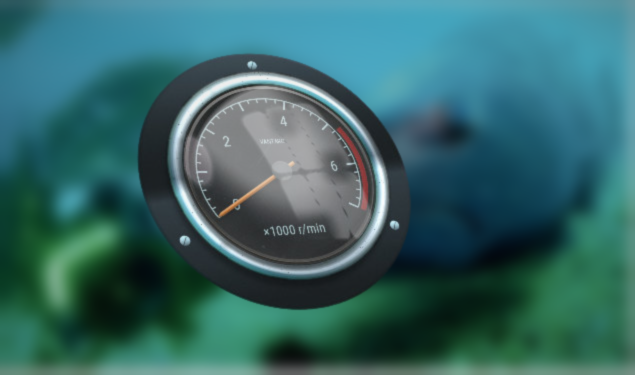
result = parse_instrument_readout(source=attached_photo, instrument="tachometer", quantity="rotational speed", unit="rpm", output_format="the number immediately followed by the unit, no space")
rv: 0rpm
